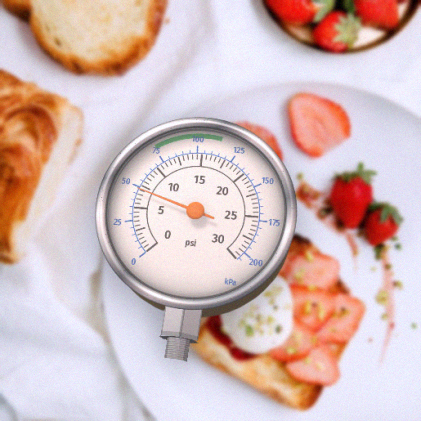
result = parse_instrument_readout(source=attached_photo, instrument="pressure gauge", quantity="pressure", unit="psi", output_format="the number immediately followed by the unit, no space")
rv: 7psi
